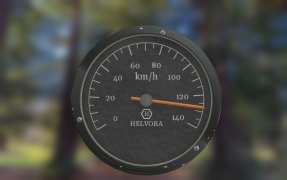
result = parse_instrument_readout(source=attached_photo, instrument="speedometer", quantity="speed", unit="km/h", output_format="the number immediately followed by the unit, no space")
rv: 127.5km/h
